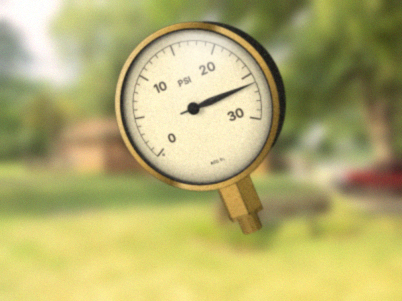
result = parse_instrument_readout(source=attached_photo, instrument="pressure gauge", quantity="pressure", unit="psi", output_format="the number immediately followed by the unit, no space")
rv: 26psi
